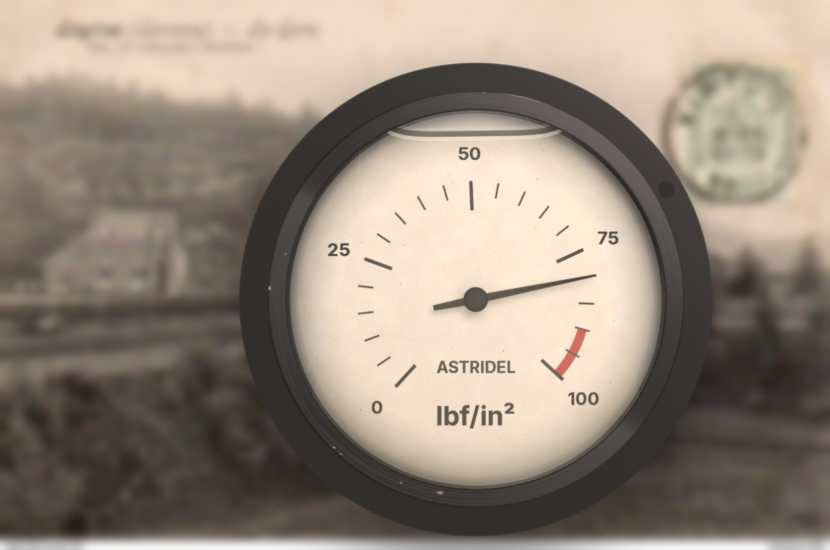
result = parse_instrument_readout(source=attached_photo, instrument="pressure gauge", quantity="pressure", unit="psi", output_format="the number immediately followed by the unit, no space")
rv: 80psi
